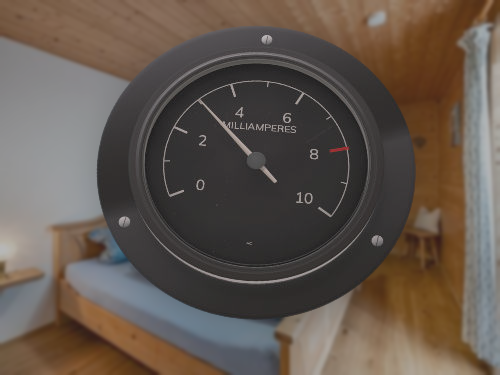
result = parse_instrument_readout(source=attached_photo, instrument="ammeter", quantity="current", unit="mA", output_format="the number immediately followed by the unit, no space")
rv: 3mA
